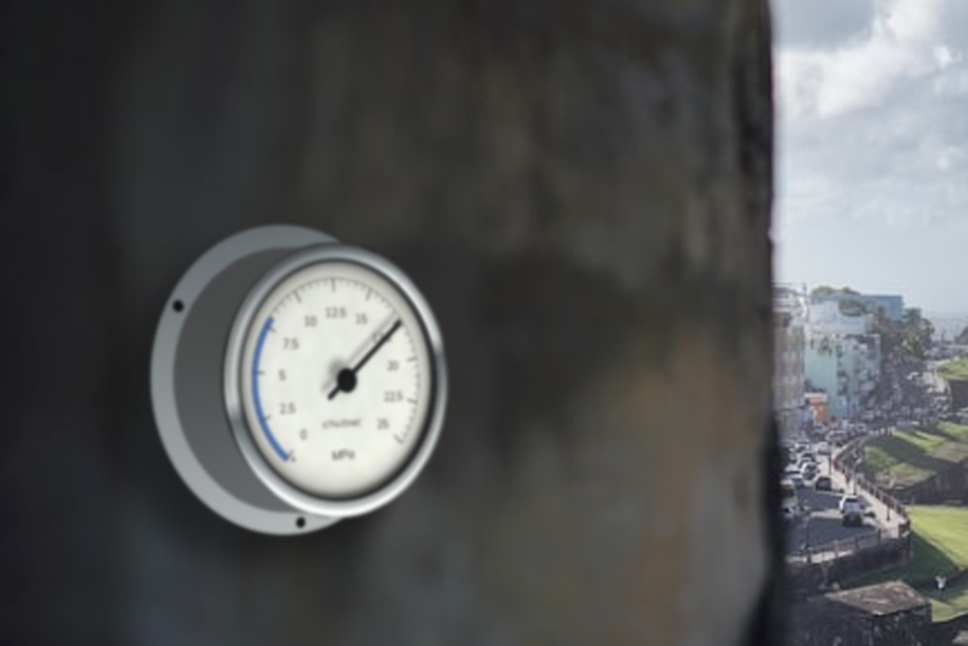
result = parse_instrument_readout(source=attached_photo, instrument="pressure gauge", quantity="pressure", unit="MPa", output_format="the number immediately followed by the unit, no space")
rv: 17.5MPa
